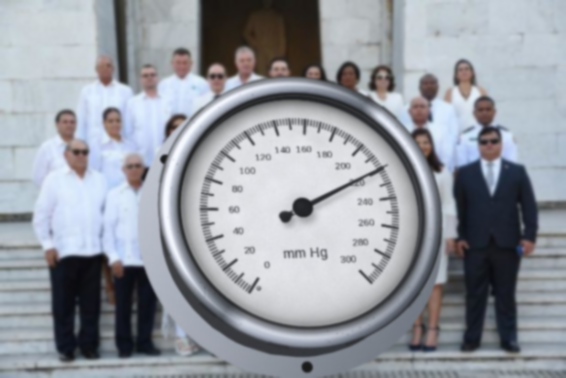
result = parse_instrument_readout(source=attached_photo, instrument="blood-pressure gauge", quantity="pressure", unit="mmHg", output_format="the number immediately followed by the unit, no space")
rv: 220mmHg
